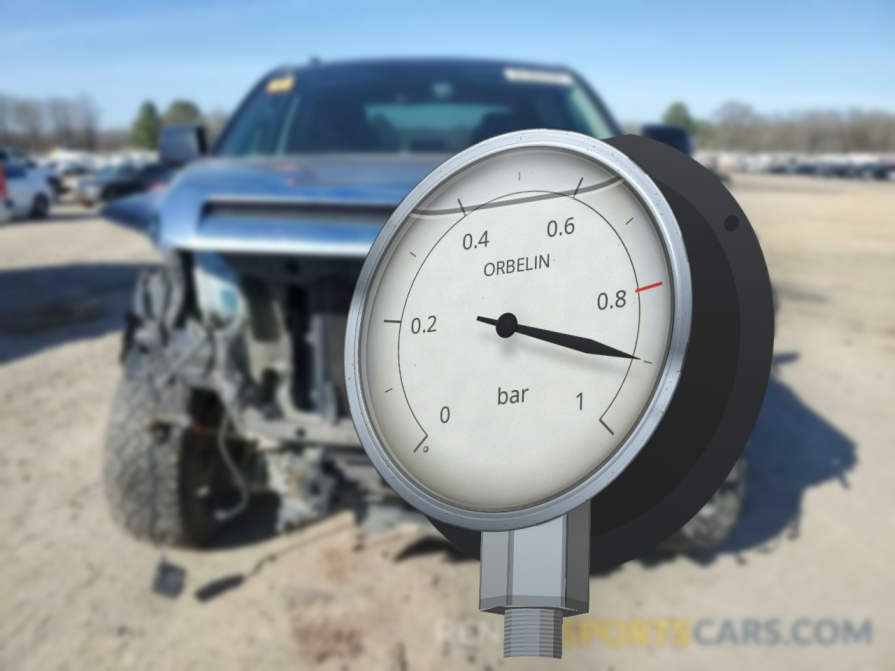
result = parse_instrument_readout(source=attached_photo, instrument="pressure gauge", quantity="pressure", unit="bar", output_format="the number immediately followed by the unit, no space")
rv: 0.9bar
